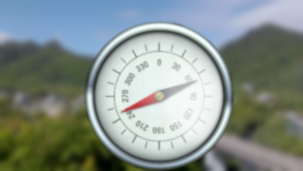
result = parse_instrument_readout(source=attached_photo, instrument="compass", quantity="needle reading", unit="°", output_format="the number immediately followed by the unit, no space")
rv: 247.5°
